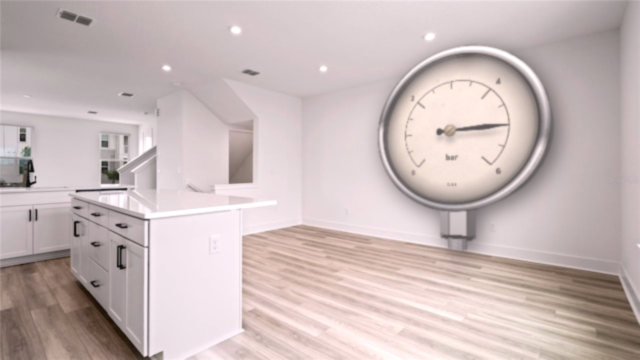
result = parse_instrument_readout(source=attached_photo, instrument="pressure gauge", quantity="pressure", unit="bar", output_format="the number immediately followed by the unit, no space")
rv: 5bar
